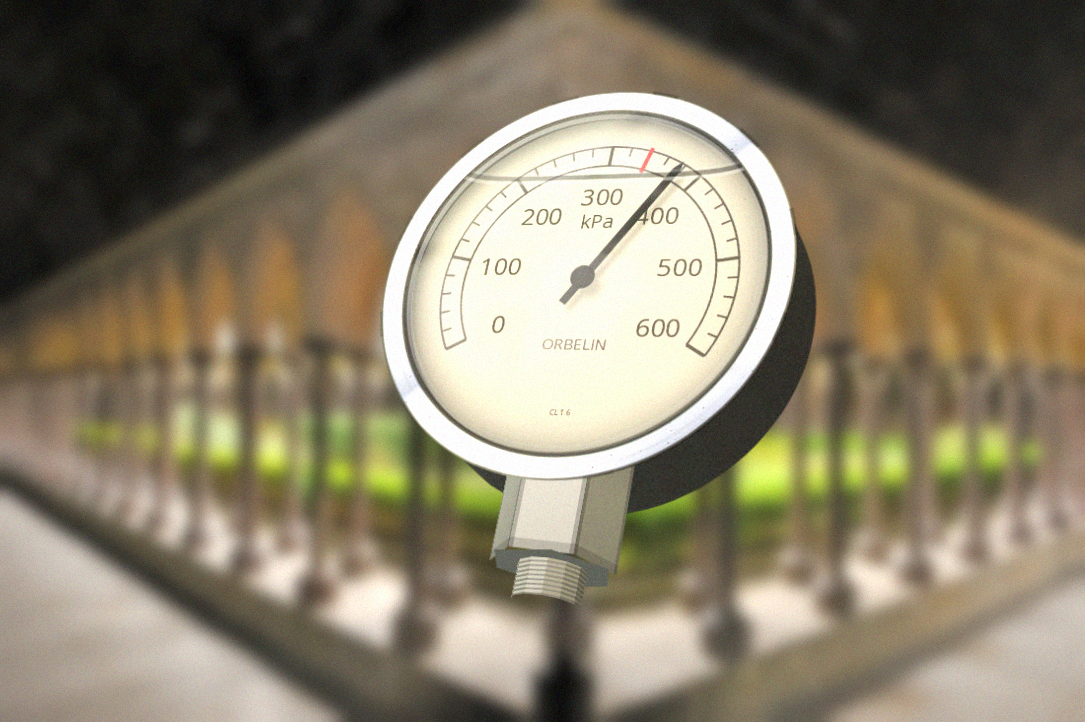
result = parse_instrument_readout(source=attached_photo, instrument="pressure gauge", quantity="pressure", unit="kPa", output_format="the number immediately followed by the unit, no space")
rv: 380kPa
